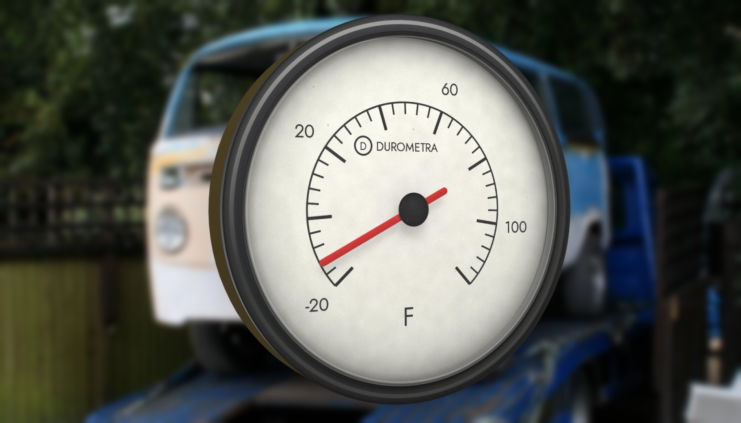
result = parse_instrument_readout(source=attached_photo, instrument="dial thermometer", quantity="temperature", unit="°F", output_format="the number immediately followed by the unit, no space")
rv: -12°F
